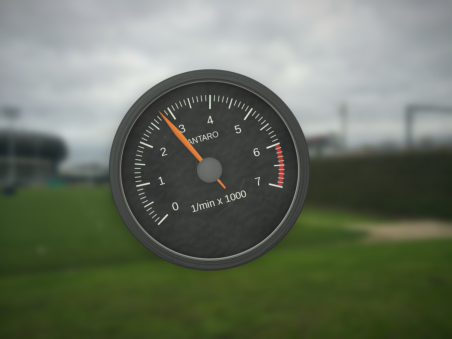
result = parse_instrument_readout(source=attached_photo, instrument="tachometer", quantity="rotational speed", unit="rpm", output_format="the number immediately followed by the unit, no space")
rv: 2800rpm
